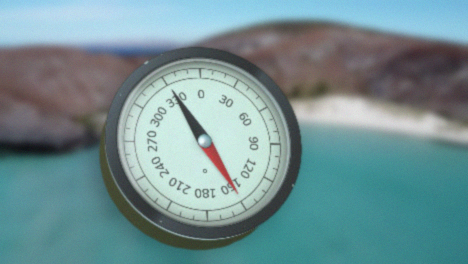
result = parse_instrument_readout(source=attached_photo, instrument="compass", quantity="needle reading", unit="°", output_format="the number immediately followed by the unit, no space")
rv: 150°
